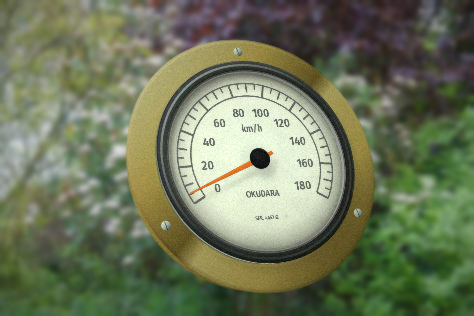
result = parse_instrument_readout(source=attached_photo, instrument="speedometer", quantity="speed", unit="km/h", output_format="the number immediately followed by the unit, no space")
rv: 5km/h
